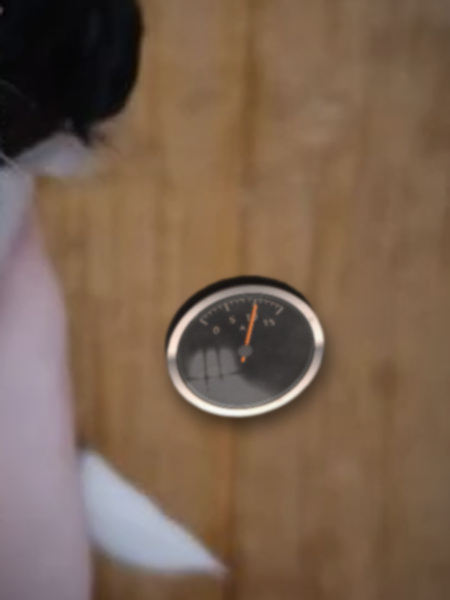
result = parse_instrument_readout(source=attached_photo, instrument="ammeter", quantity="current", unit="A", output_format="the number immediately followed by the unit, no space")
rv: 10A
